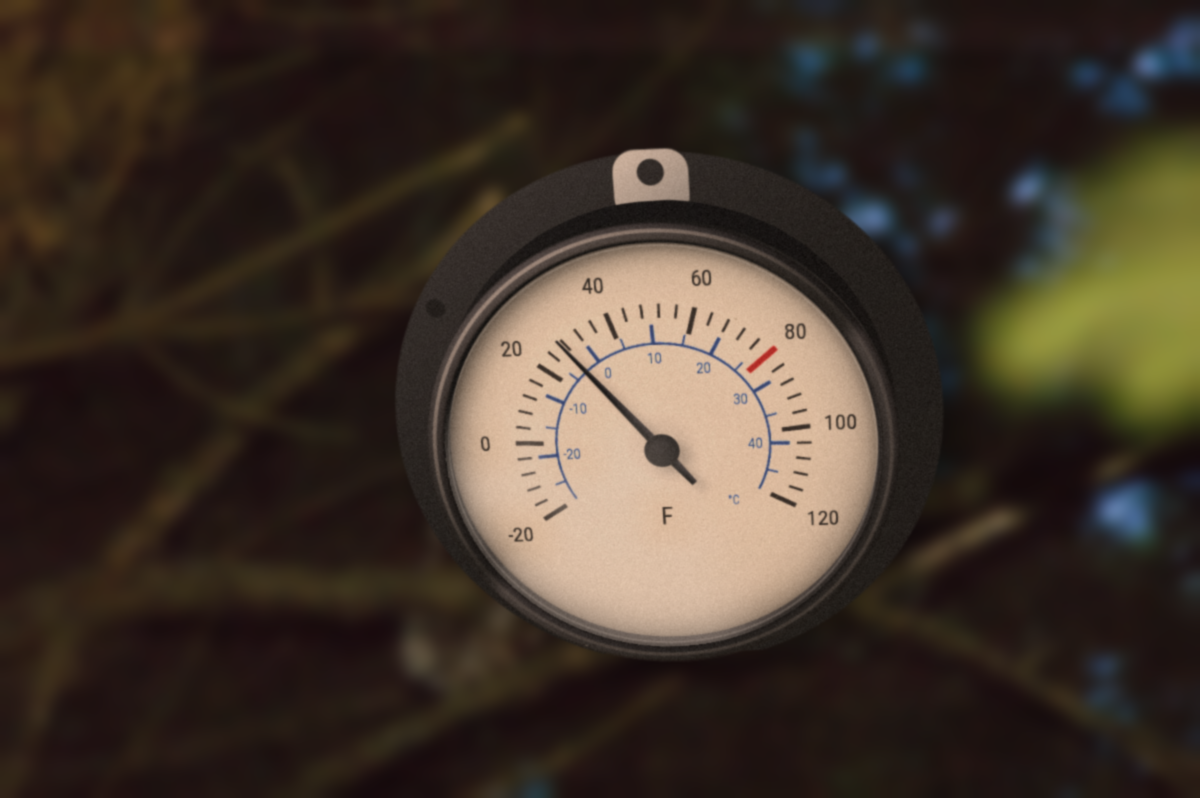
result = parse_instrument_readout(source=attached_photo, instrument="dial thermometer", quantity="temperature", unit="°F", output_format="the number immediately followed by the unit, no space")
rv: 28°F
